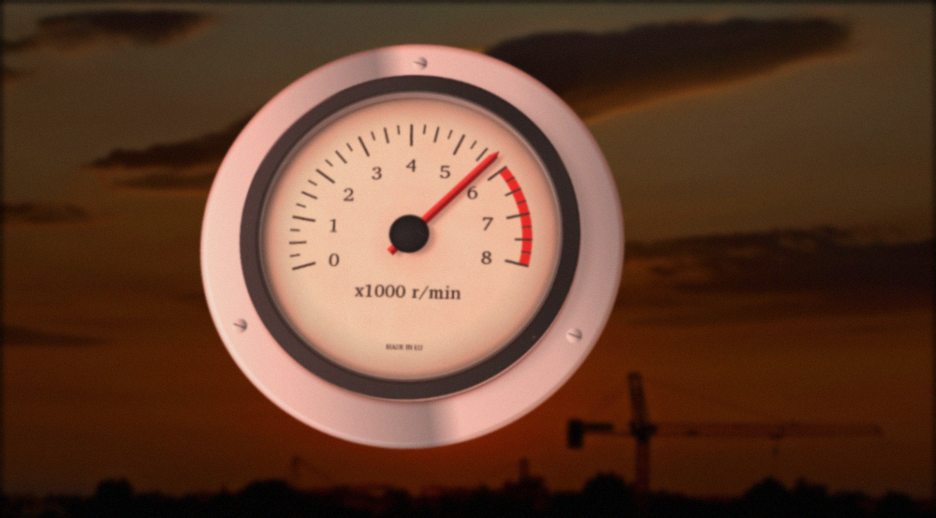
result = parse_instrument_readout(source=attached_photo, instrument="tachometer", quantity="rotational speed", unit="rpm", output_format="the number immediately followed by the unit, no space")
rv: 5750rpm
